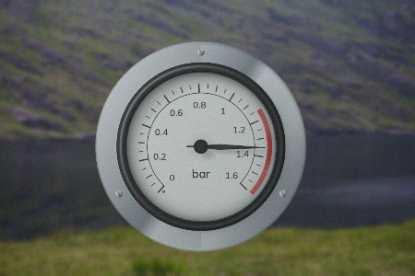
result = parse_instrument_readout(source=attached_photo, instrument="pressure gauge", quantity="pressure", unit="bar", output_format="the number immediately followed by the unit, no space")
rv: 1.35bar
